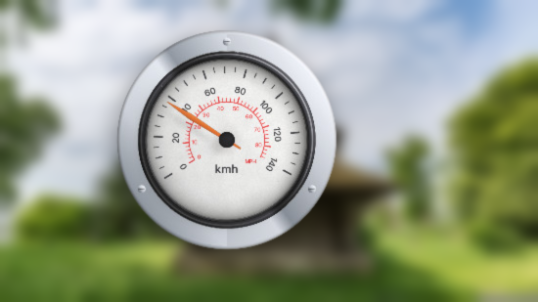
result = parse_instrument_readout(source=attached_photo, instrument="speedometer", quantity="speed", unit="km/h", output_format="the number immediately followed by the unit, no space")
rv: 37.5km/h
